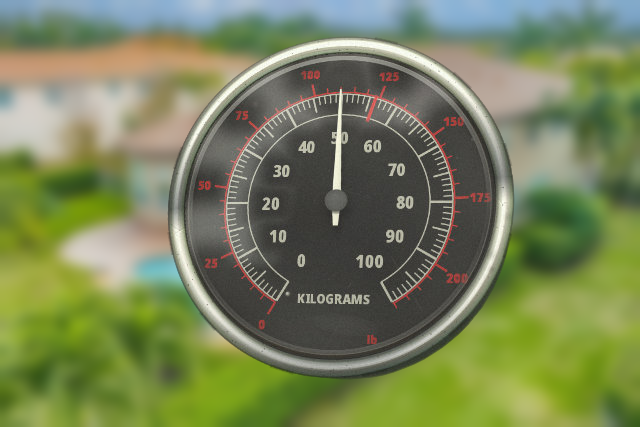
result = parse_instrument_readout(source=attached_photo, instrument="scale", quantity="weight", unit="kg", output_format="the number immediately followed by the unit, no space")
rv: 50kg
